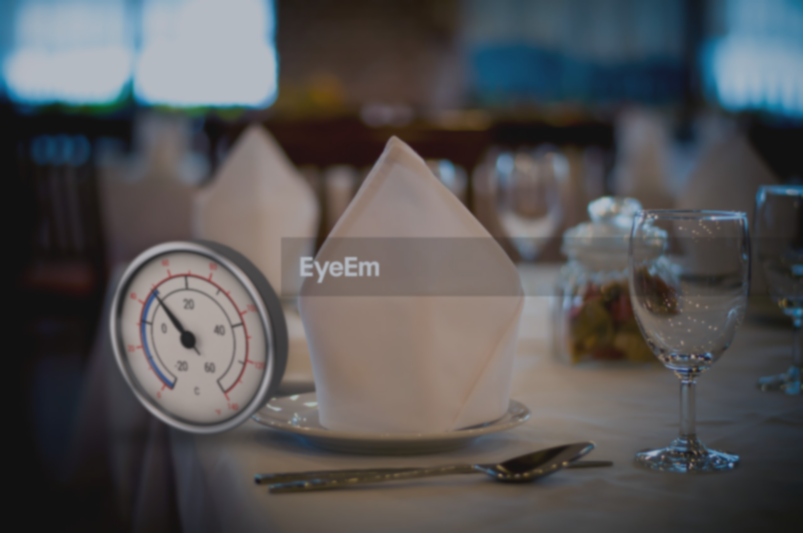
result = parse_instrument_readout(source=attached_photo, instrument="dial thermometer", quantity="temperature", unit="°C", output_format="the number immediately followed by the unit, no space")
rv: 10°C
